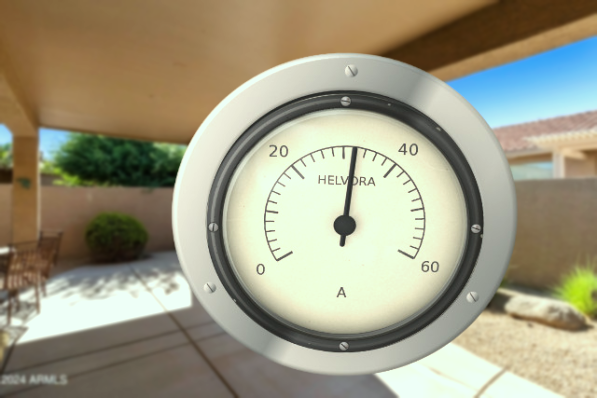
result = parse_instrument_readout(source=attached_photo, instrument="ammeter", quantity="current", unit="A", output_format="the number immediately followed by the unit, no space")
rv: 32A
